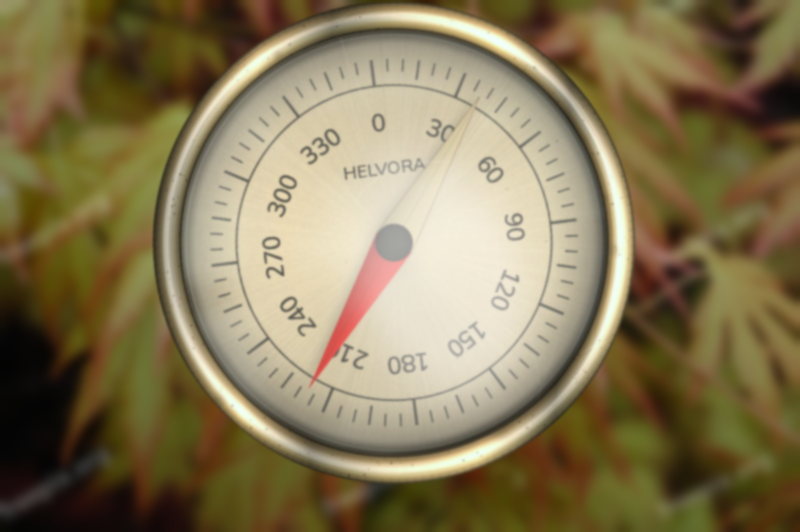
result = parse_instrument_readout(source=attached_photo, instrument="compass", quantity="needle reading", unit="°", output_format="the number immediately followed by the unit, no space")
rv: 217.5°
